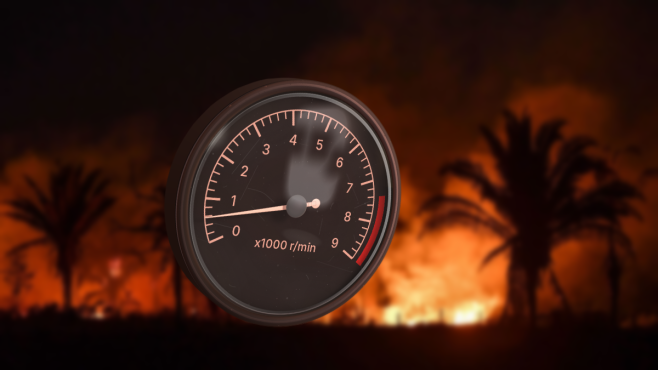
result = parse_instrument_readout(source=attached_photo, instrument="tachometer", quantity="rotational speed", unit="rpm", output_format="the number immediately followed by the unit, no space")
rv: 600rpm
